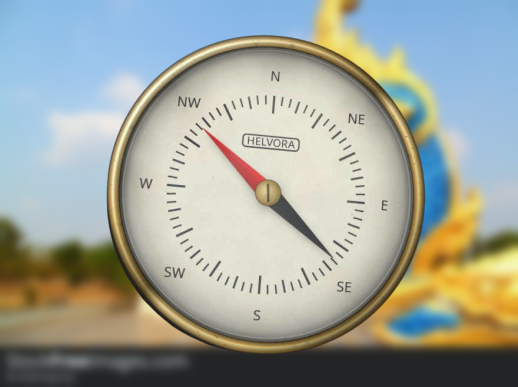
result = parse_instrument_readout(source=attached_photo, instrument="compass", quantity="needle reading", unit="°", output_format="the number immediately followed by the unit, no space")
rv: 310°
